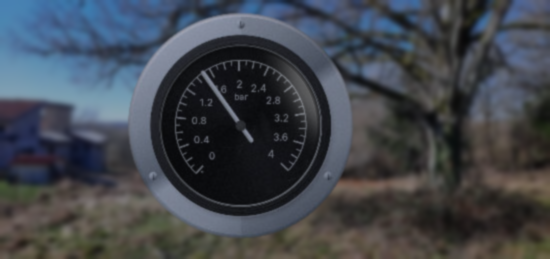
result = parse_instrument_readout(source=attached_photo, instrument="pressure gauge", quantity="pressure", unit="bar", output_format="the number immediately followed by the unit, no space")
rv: 1.5bar
